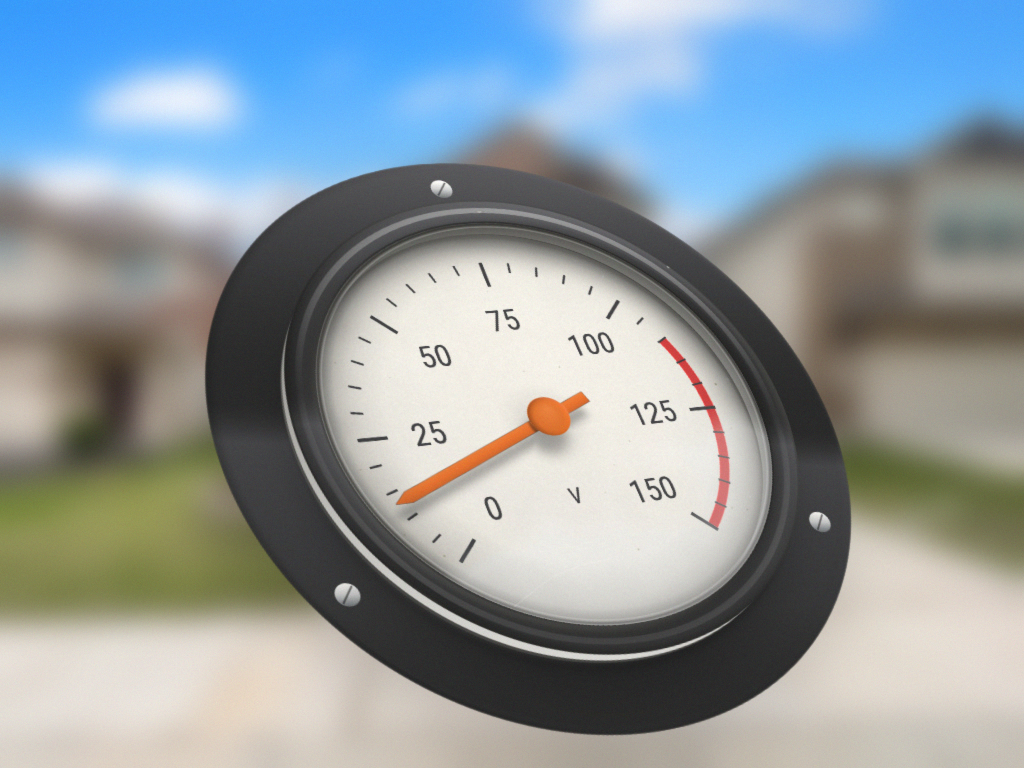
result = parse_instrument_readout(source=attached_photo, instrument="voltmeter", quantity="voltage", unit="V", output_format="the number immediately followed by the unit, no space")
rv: 12.5V
